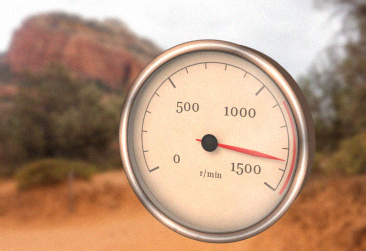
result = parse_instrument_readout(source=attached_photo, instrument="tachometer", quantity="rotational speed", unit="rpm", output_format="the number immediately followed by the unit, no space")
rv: 1350rpm
